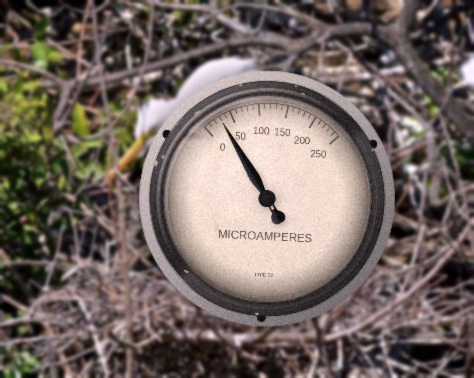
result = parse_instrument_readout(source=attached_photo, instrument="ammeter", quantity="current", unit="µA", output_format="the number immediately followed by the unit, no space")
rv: 30µA
